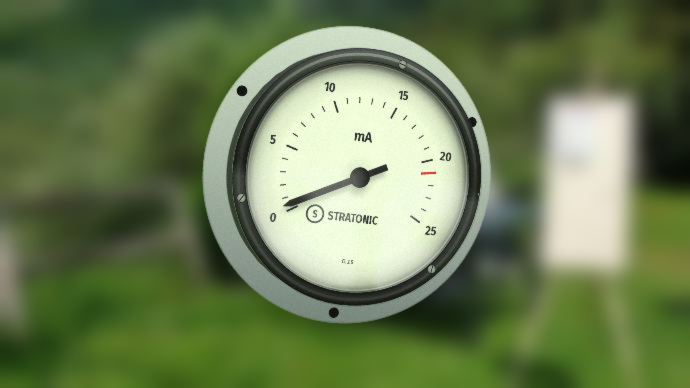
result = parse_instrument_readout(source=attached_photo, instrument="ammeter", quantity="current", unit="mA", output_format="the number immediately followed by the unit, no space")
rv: 0.5mA
